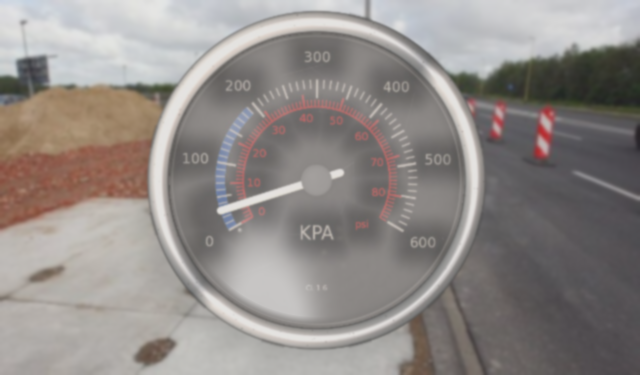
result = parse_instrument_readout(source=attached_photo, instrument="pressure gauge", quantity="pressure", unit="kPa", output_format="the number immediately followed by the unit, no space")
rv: 30kPa
